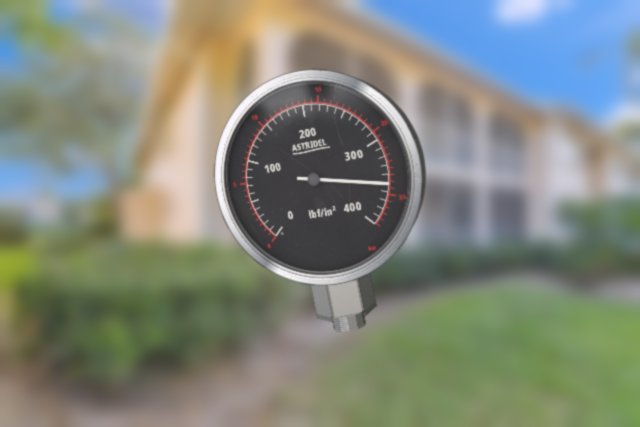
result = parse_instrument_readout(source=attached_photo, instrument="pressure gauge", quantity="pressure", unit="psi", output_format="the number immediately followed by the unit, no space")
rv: 350psi
